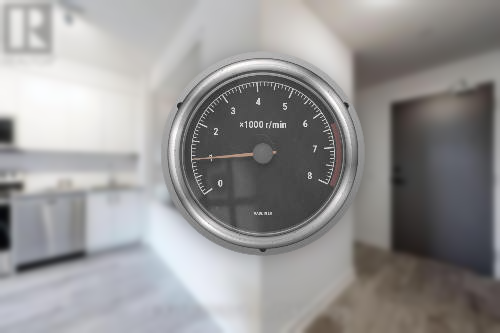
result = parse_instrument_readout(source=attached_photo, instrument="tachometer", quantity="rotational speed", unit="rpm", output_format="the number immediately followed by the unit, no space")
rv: 1000rpm
